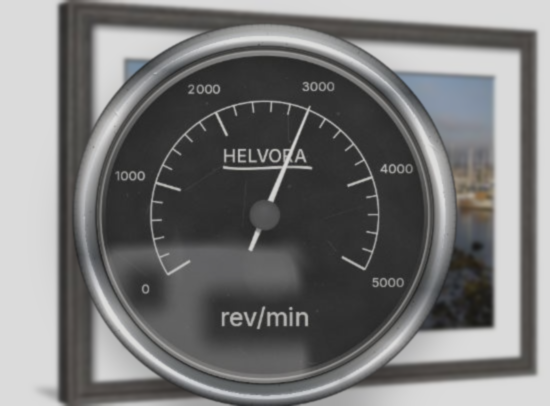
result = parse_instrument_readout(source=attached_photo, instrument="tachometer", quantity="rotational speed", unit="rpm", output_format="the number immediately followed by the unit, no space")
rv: 3000rpm
